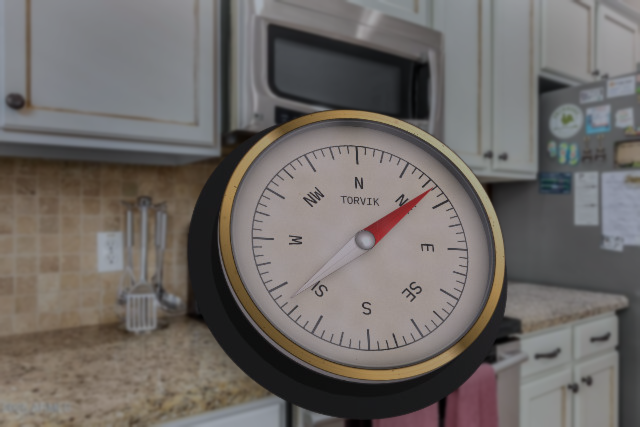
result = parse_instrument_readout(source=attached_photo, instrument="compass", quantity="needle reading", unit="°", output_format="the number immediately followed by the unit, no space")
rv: 50°
